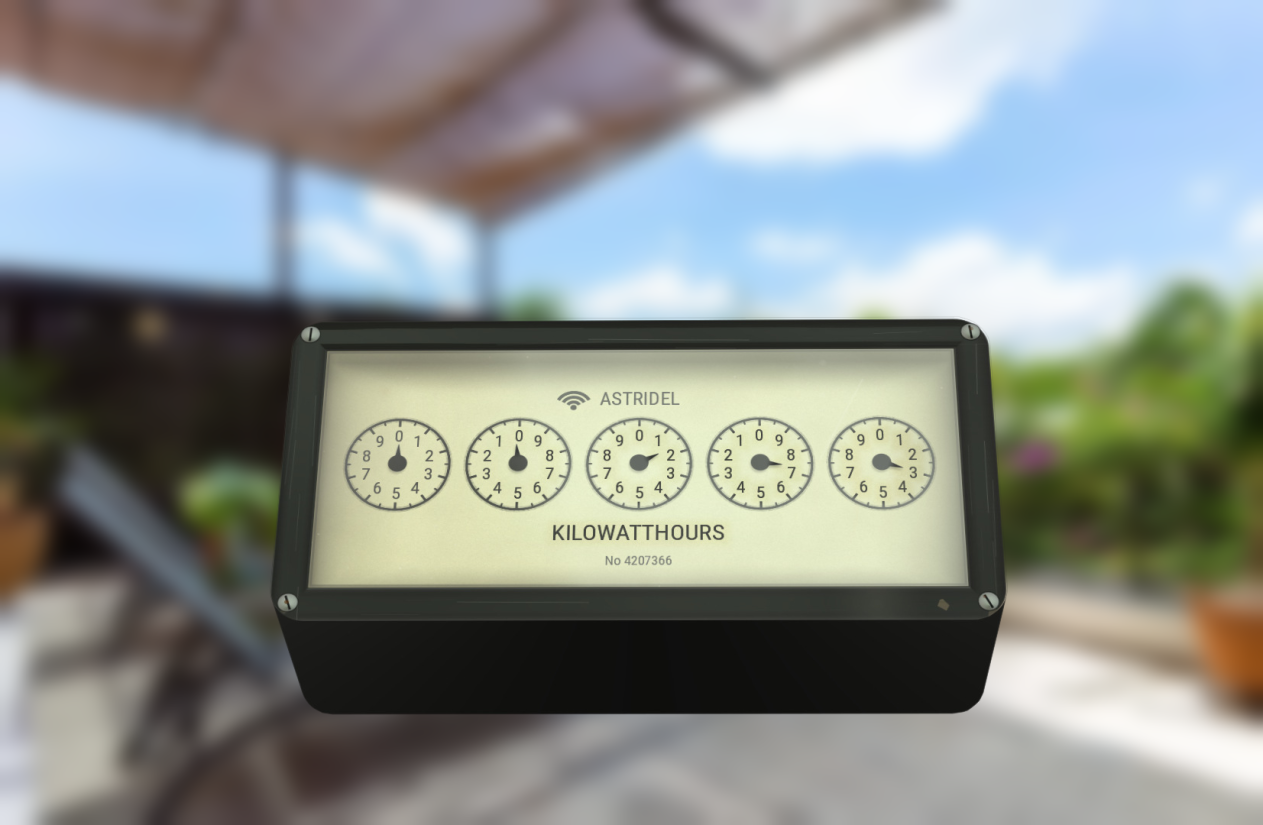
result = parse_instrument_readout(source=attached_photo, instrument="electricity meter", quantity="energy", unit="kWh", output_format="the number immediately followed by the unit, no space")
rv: 173kWh
